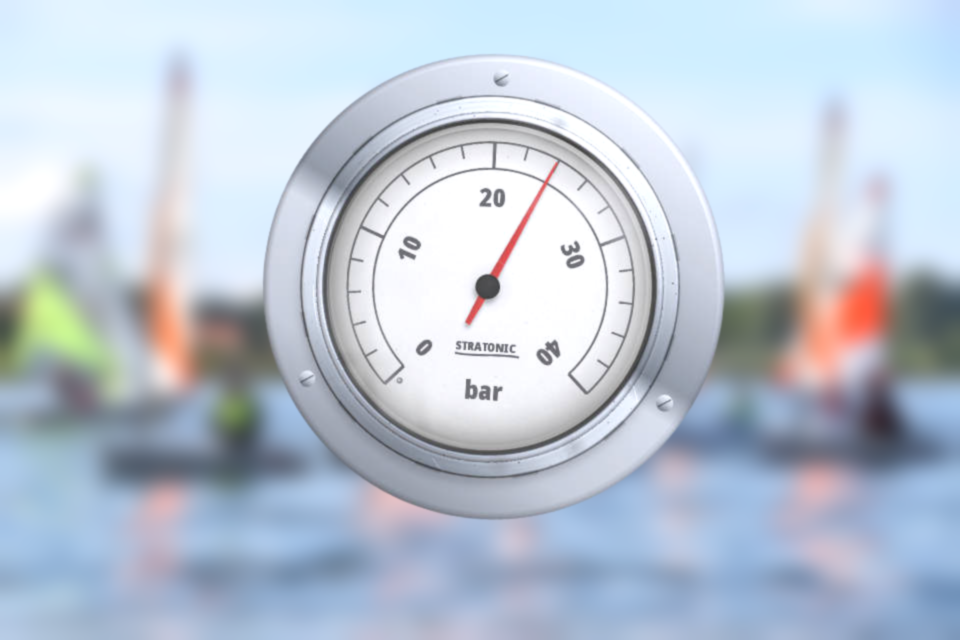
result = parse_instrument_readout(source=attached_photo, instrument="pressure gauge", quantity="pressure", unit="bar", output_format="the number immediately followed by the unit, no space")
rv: 24bar
